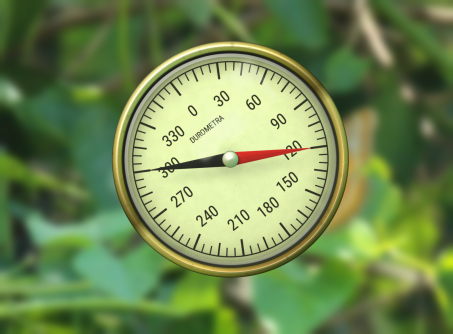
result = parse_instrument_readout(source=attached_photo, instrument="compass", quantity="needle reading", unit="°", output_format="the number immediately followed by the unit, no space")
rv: 120°
